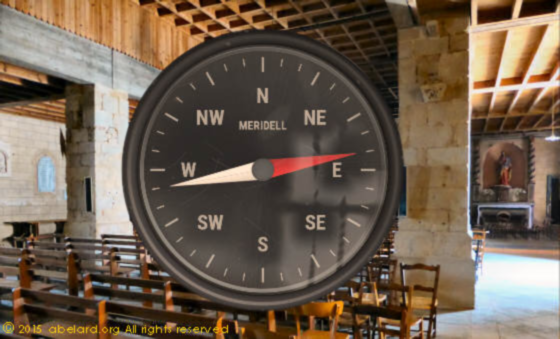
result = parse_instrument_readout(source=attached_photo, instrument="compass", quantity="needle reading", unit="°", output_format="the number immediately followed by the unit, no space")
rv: 80°
